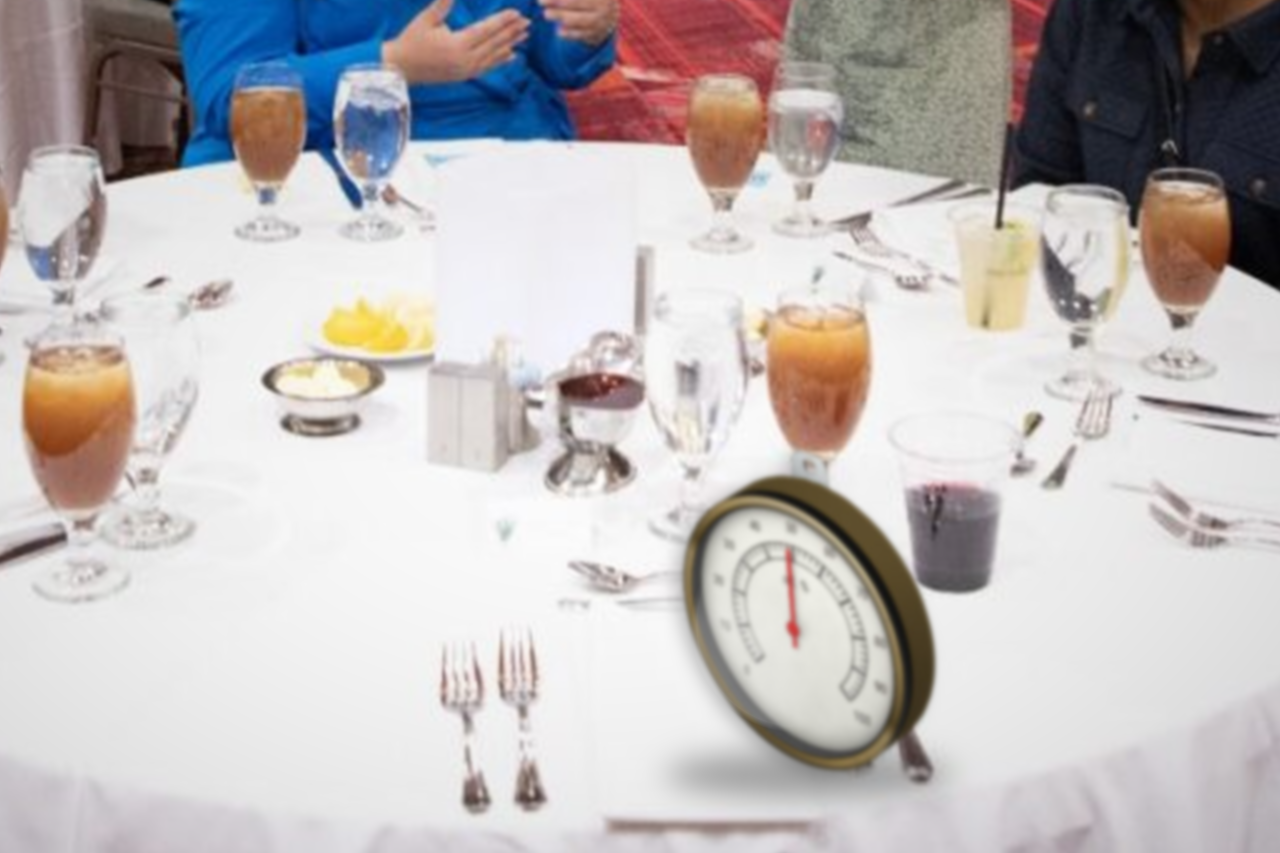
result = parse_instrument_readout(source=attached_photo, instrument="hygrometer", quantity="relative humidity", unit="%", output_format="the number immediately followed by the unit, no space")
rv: 50%
